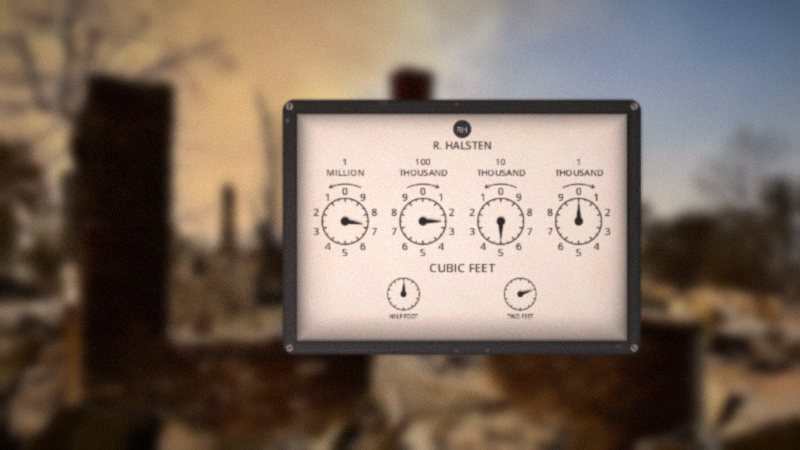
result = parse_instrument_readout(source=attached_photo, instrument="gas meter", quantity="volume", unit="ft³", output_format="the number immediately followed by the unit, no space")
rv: 725000ft³
